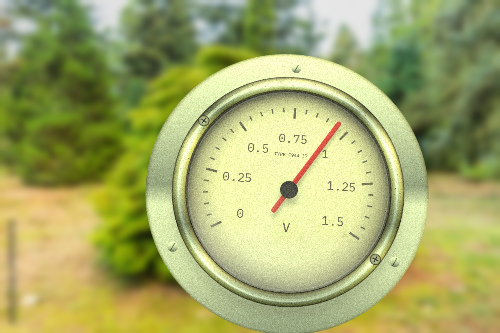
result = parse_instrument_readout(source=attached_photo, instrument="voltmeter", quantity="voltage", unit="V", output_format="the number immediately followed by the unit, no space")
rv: 0.95V
